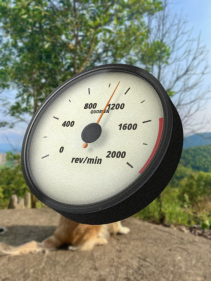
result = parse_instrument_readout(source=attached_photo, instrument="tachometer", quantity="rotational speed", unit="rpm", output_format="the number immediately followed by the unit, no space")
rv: 1100rpm
